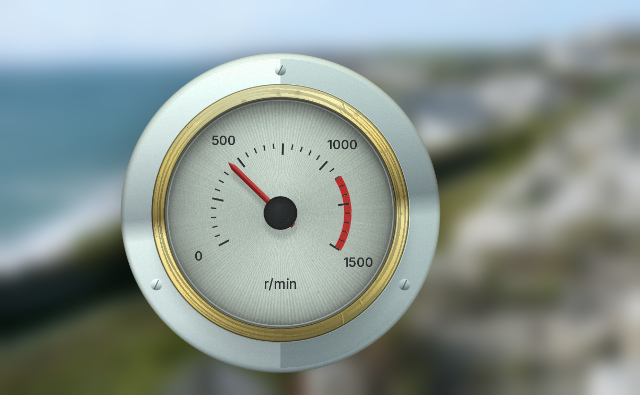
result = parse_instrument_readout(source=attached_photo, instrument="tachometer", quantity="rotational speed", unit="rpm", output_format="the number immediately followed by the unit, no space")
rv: 450rpm
